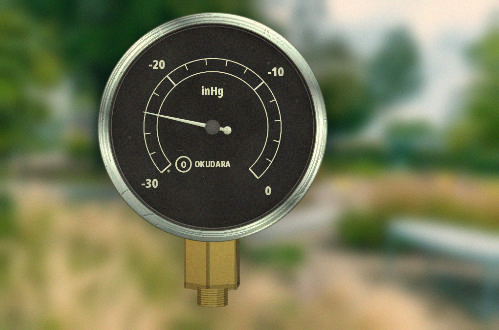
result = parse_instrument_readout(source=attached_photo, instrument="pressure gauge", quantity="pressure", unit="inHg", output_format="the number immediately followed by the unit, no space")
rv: -24inHg
